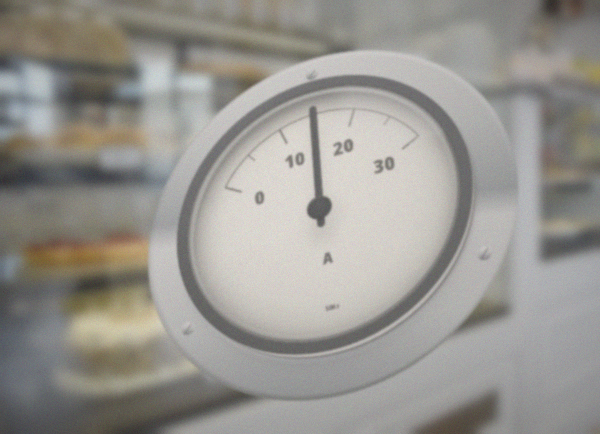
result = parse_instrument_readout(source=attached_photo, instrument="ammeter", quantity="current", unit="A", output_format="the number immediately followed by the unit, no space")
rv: 15A
